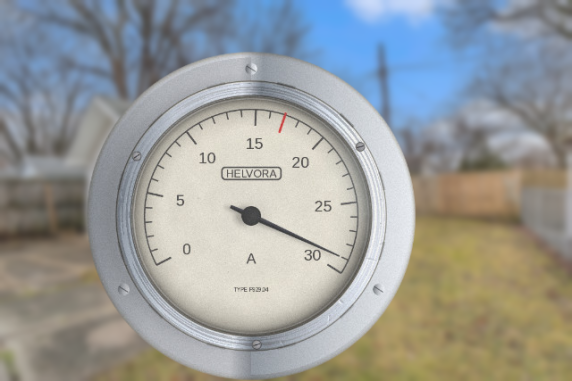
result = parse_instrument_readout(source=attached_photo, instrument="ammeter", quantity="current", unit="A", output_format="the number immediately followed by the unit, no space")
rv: 29A
